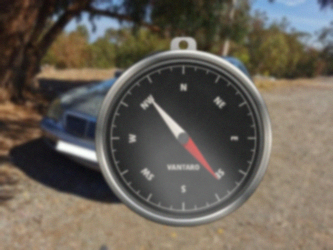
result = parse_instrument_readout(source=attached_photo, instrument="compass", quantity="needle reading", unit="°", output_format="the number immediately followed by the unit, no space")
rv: 140°
